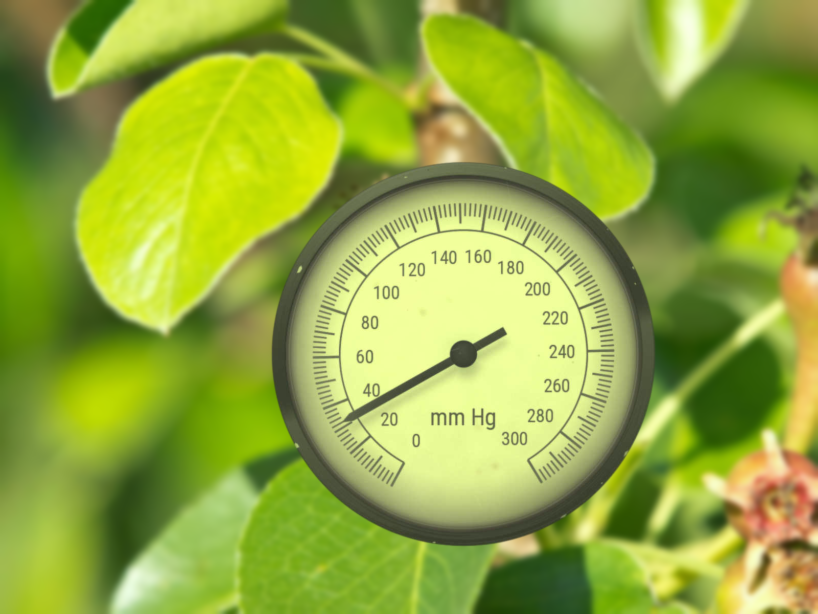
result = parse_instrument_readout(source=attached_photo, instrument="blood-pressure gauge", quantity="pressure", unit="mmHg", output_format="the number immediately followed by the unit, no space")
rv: 32mmHg
